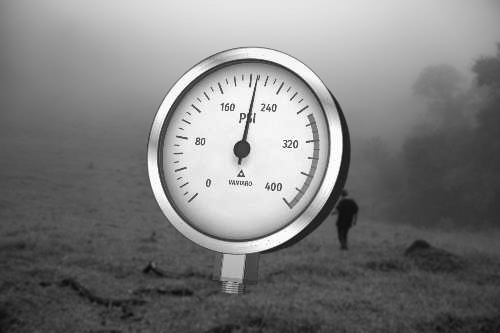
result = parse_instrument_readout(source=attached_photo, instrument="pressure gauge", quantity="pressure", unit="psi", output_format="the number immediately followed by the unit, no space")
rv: 210psi
